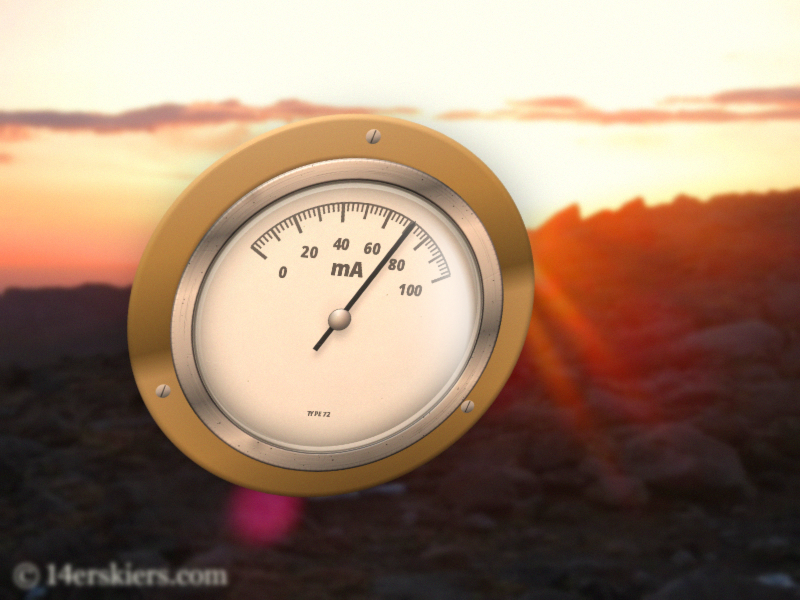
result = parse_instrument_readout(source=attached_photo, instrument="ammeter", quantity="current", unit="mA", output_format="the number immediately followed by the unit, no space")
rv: 70mA
